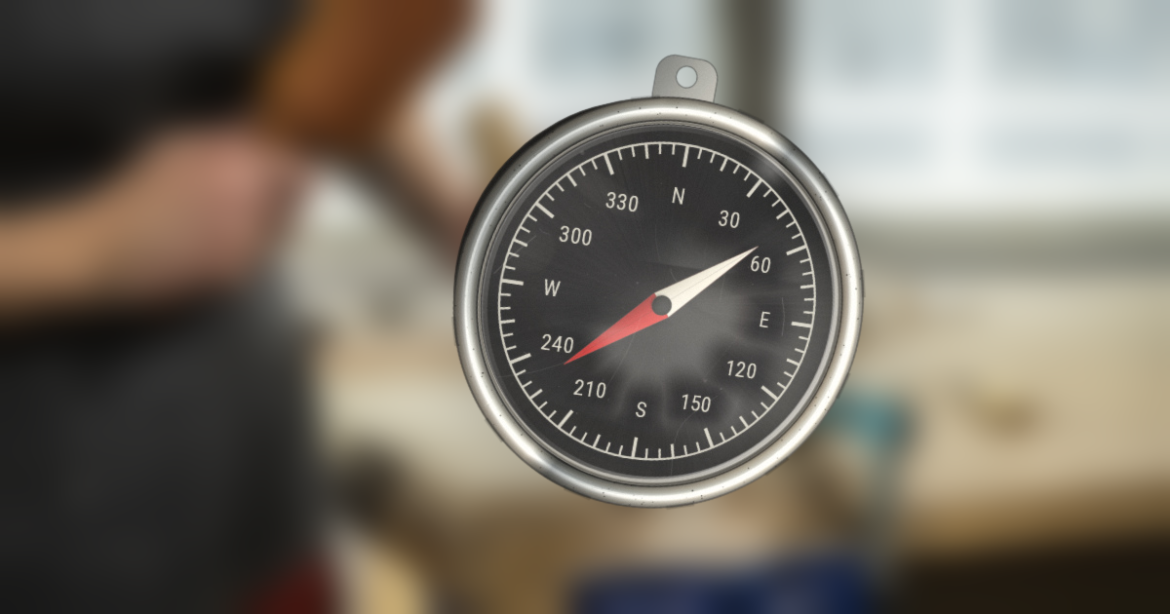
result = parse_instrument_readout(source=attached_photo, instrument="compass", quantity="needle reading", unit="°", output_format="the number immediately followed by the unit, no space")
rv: 230°
